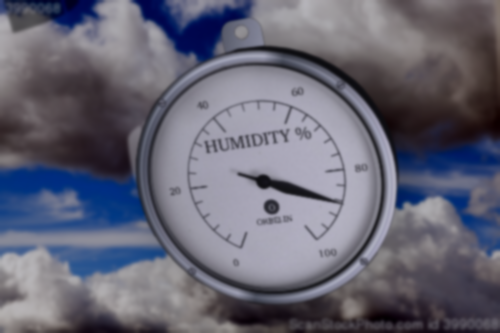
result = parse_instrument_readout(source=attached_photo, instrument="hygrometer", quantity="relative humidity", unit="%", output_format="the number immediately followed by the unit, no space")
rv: 88%
